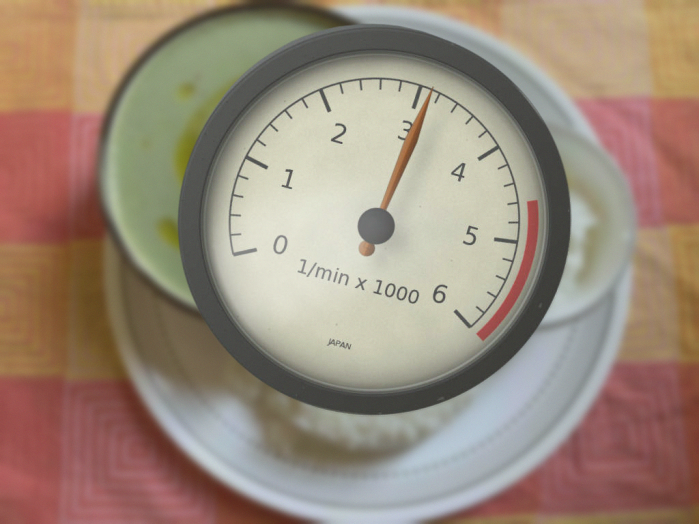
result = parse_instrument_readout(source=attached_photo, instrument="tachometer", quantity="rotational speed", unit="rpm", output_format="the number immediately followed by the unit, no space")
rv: 3100rpm
